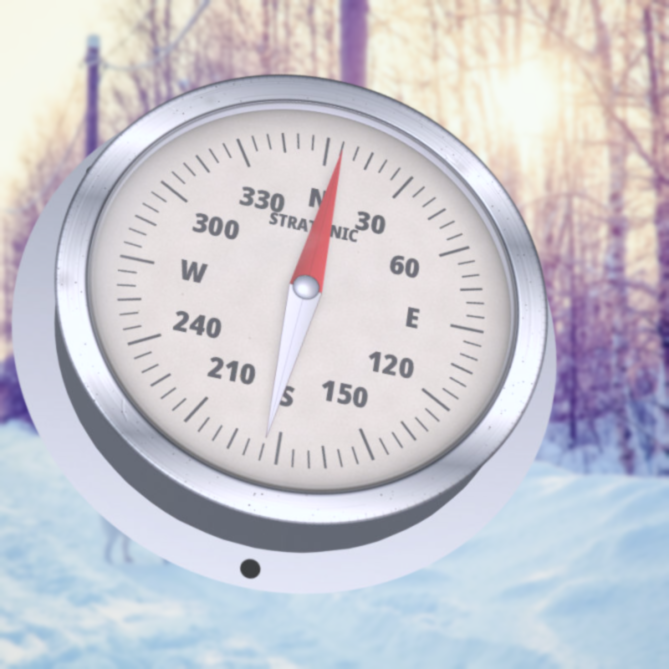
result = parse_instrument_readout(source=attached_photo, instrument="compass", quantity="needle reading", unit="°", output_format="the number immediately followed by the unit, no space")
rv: 5°
